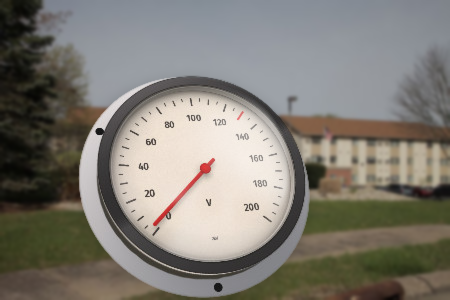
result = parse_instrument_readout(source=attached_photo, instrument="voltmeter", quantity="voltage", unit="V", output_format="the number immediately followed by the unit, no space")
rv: 2.5V
